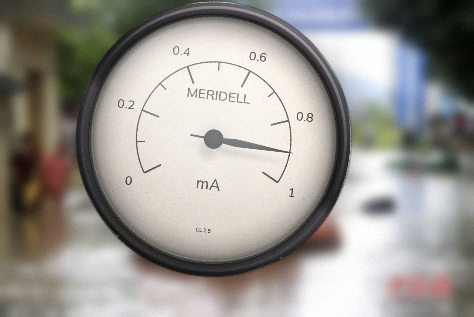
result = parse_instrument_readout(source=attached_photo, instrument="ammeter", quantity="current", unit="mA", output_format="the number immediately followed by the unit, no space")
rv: 0.9mA
